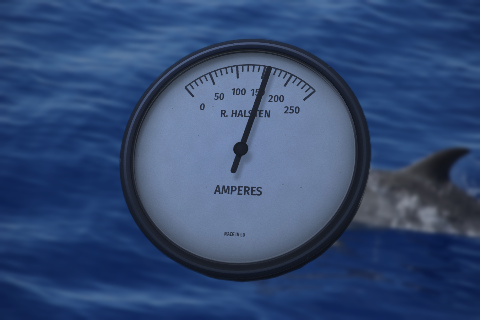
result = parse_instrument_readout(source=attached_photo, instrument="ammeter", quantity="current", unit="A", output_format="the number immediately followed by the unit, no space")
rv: 160A
